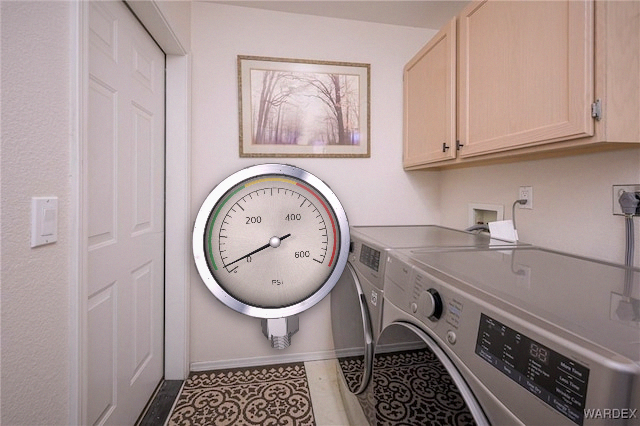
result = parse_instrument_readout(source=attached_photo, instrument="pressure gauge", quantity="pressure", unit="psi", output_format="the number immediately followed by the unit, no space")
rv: 20psi
